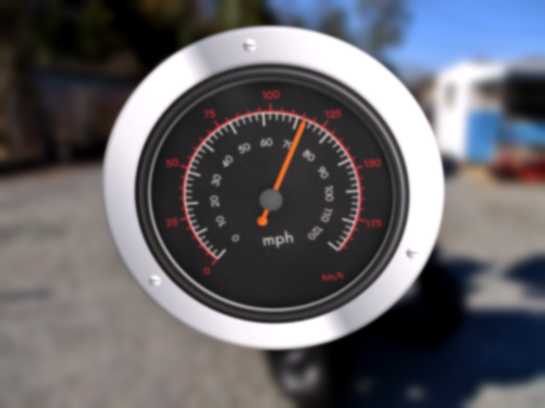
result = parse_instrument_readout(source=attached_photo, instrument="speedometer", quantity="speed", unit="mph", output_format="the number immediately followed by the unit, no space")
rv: 72mph
